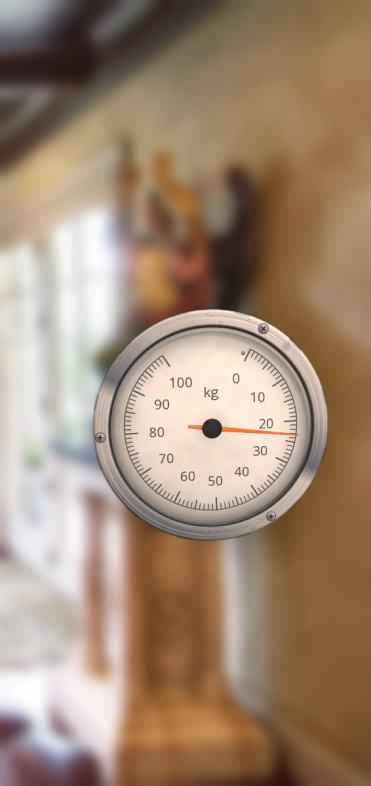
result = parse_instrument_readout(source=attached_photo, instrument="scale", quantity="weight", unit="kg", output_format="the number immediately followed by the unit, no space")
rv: 23kg
